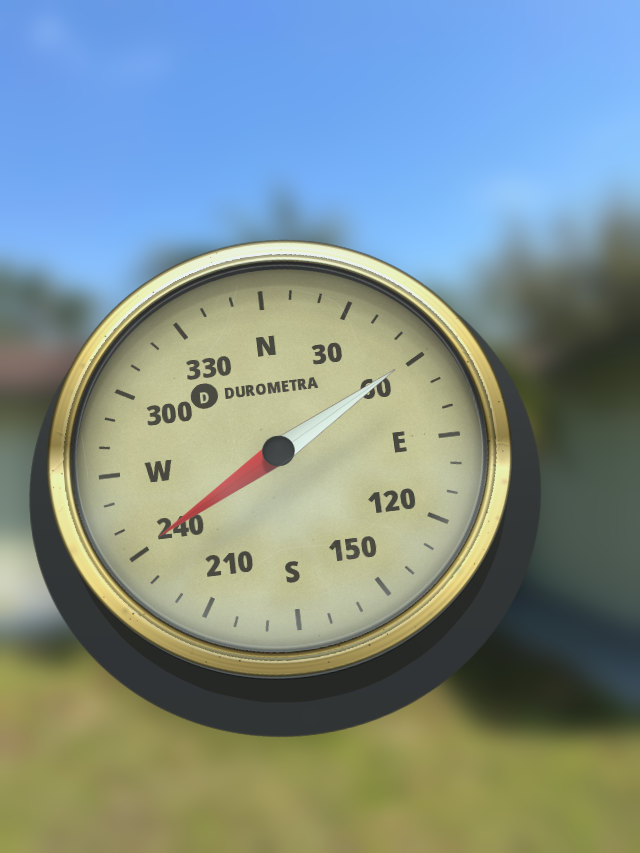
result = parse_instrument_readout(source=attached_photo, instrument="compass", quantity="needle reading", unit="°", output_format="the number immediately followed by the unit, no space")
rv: 240°
